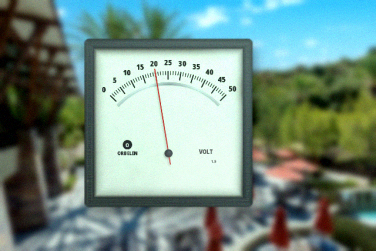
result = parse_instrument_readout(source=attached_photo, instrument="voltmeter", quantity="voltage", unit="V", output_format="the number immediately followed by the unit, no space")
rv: 20V
